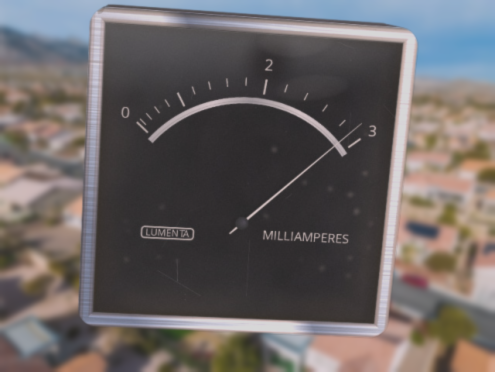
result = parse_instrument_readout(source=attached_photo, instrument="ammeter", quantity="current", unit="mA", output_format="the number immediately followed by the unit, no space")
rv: 2.9mA
